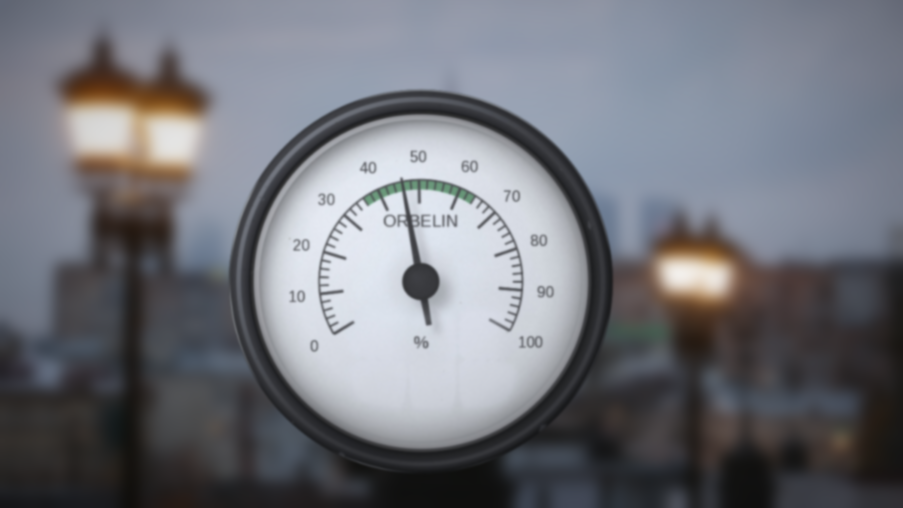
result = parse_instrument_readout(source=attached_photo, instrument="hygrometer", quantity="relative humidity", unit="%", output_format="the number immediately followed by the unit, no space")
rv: 46%
